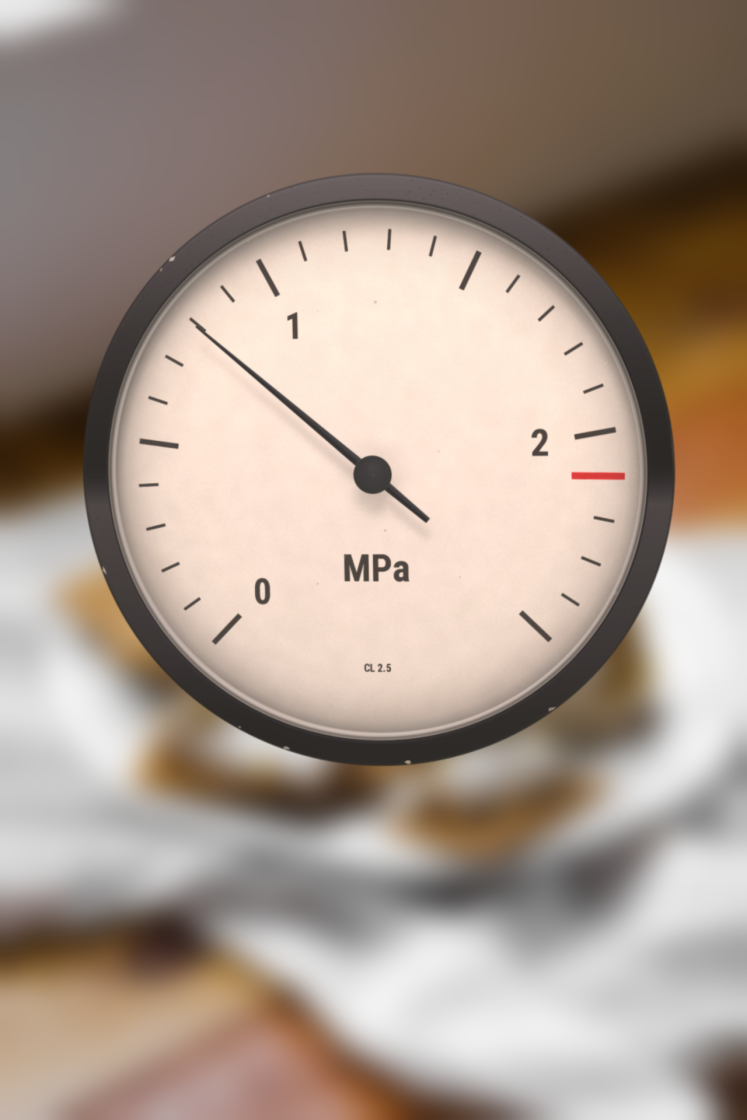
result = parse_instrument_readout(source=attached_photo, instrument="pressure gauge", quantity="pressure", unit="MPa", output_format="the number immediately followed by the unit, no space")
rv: 0.8MPa
